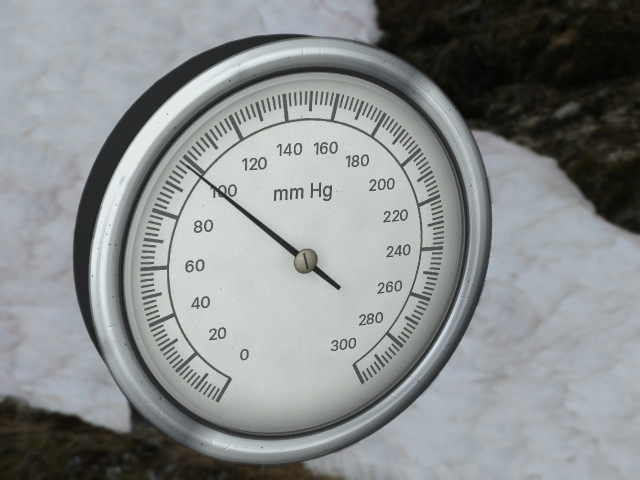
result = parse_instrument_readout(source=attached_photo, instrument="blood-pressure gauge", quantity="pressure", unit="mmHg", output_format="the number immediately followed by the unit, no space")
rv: 98mmHg
